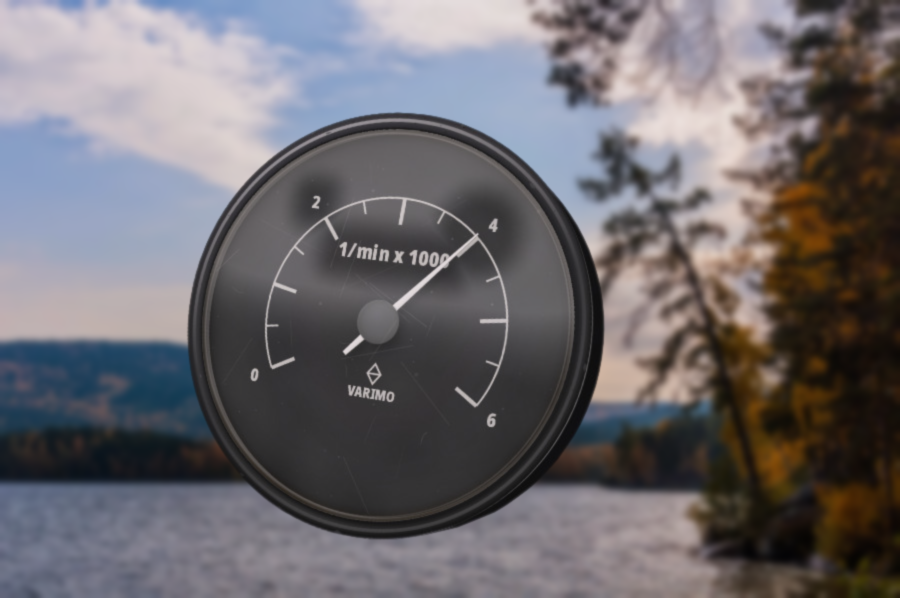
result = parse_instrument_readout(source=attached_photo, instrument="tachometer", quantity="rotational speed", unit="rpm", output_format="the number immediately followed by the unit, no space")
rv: 4000rpm
